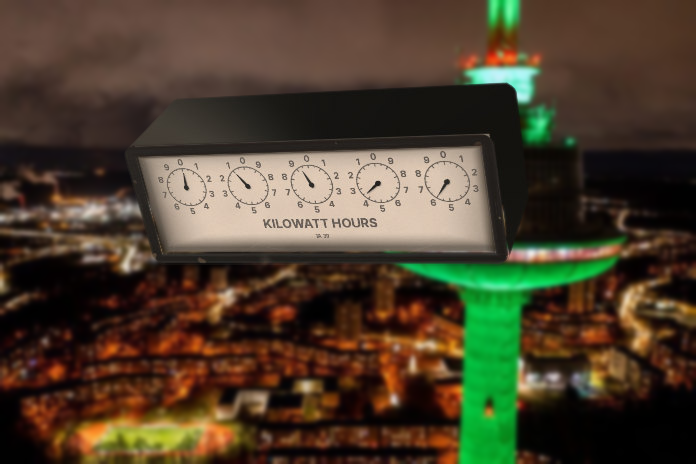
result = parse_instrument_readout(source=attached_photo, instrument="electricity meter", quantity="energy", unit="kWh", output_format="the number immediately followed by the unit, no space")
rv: 936kWh
